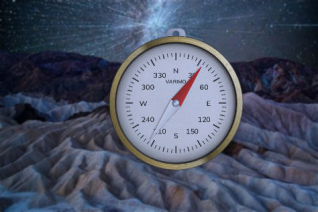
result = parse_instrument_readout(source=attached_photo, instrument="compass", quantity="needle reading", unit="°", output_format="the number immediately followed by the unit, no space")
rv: 35°
